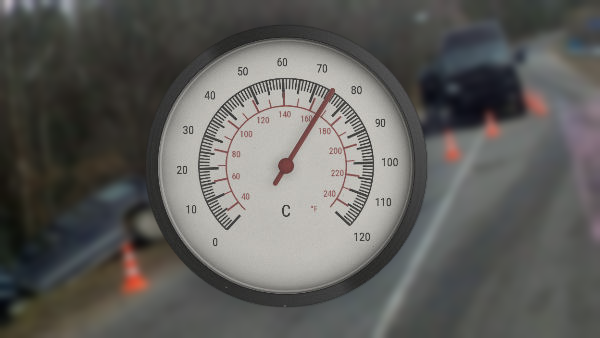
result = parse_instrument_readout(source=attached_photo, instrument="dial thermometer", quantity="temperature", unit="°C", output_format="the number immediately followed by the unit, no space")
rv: 75°C
